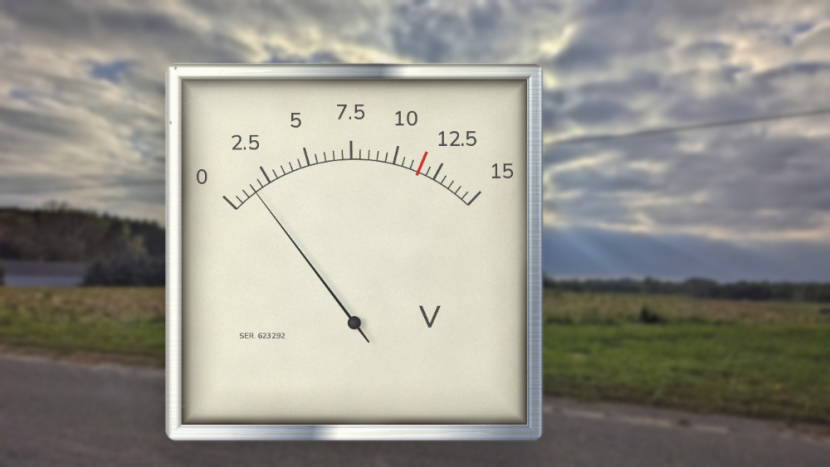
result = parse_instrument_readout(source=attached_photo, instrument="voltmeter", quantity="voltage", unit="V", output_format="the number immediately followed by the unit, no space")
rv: 1.5V
